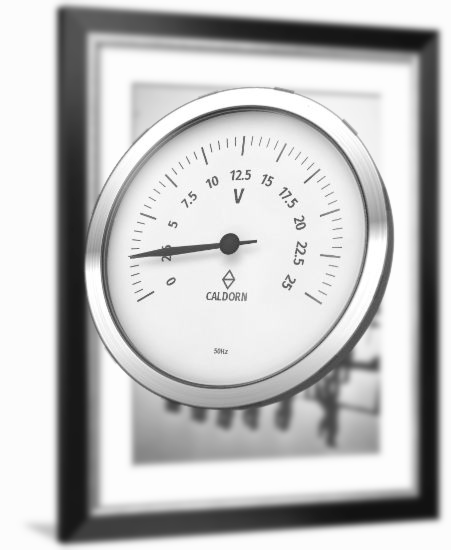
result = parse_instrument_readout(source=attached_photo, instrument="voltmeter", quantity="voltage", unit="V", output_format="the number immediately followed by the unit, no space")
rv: 2.5V
